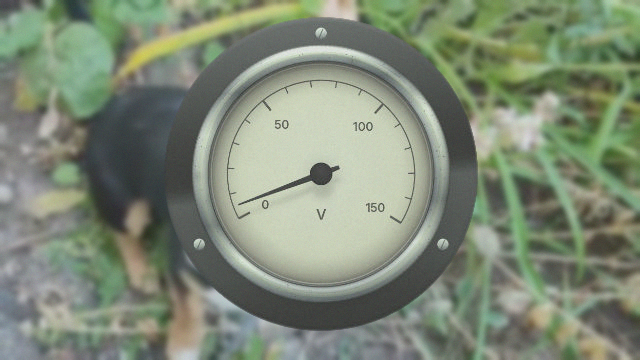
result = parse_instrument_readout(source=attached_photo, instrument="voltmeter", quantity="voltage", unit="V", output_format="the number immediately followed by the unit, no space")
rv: 5V
